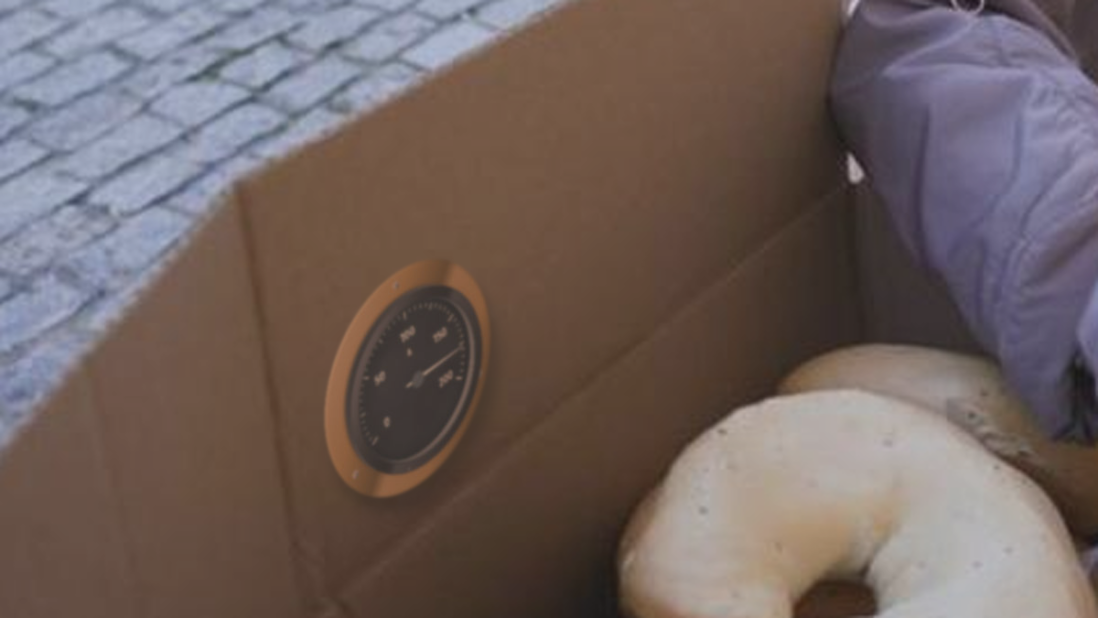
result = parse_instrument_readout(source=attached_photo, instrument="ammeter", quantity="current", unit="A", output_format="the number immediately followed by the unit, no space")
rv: 175A
